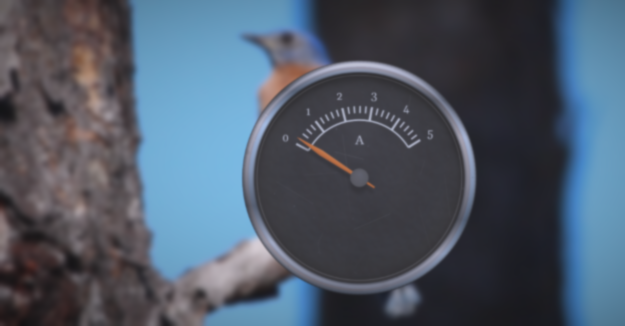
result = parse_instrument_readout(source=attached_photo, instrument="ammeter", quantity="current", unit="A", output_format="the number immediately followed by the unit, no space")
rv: 0.2A
